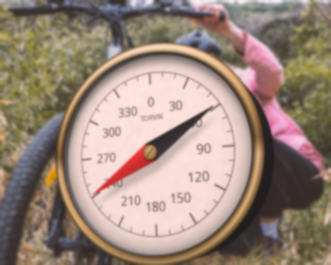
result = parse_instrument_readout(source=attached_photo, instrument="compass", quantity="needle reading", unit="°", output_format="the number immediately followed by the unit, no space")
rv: 240°
